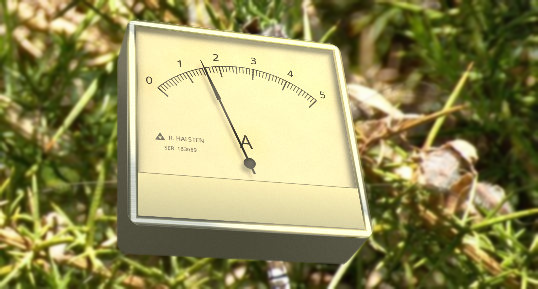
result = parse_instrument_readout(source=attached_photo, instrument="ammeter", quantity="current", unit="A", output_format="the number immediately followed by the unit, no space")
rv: 1.5A
